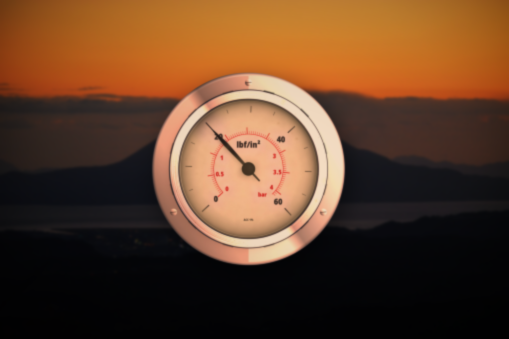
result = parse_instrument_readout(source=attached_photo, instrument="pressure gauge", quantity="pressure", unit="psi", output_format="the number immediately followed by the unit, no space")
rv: 20psi
